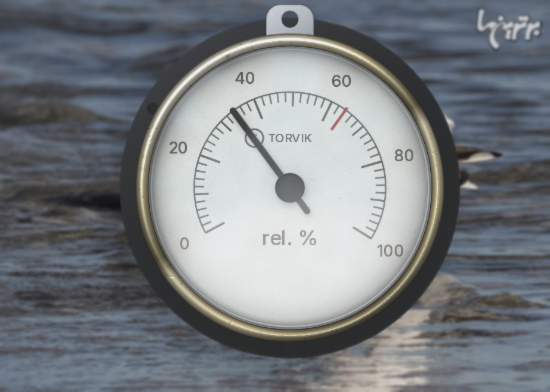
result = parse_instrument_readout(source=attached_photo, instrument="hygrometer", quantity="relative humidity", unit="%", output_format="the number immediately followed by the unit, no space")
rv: 34%
